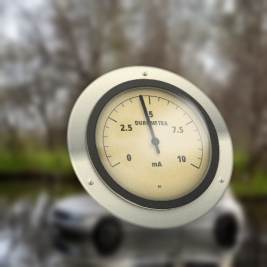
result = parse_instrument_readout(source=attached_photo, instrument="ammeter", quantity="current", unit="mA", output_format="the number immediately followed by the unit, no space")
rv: 4.5mA
